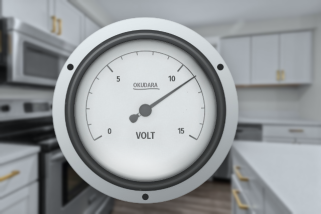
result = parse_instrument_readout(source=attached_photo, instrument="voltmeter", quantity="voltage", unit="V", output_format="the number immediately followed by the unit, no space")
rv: 11V
